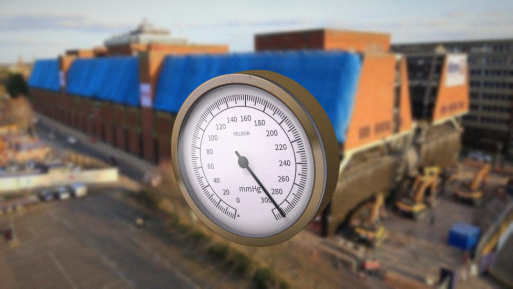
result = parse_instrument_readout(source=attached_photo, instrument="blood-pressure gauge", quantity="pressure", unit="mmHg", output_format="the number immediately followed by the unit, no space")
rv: 290mmHg
